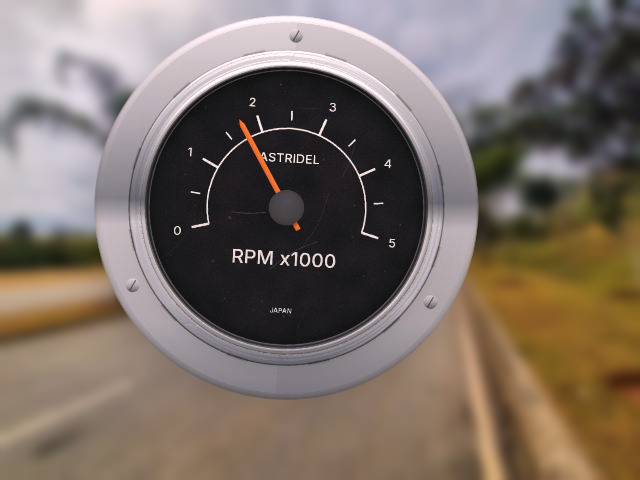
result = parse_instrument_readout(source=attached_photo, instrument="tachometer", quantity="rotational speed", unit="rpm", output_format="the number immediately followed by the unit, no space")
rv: 1750rpm
